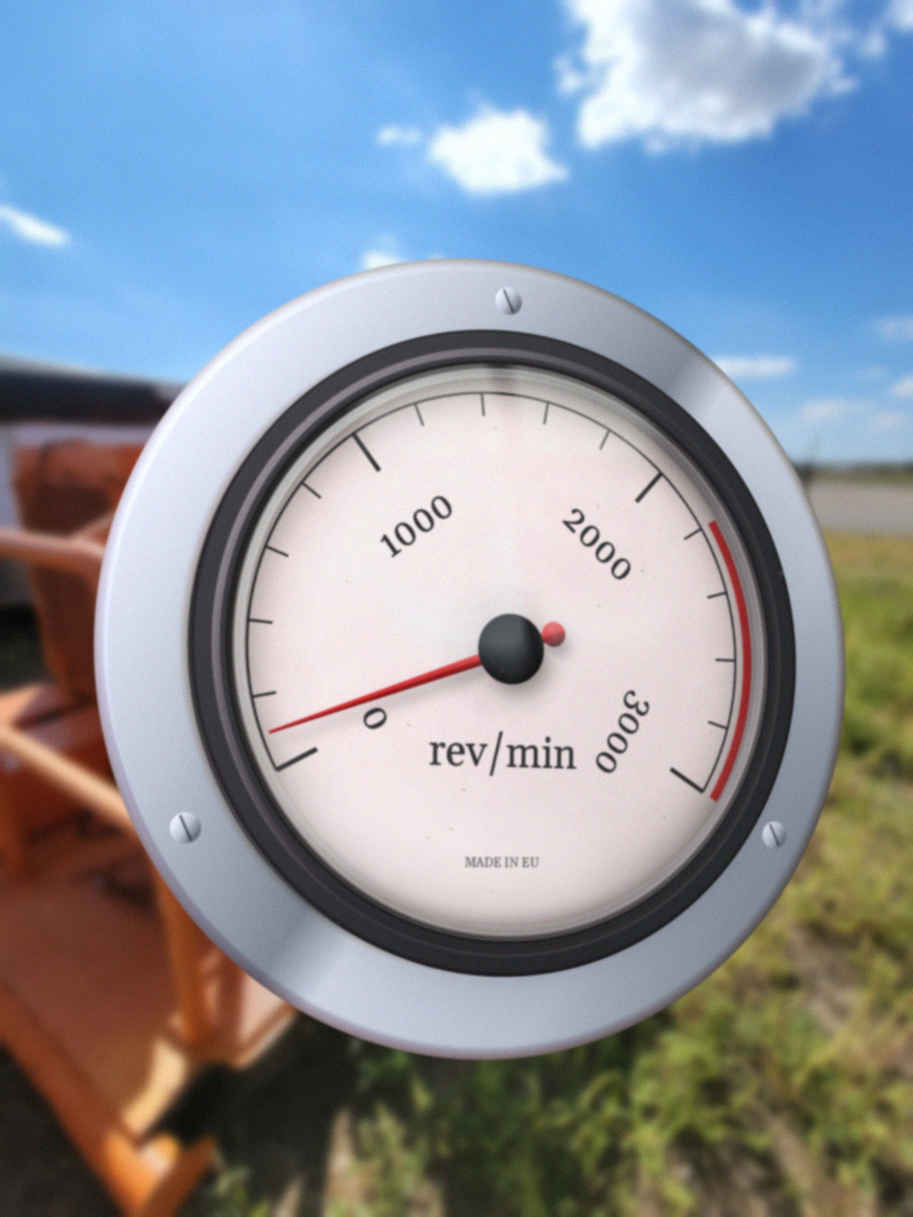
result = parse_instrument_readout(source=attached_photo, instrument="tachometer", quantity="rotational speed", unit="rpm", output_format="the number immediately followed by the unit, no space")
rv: 100rpm
